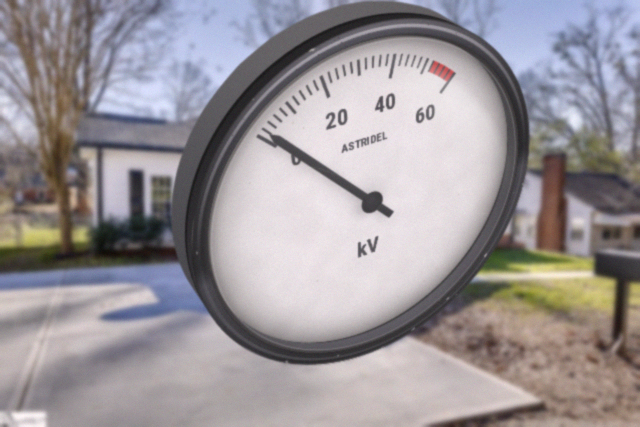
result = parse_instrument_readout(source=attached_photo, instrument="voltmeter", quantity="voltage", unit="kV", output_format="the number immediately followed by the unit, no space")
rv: 2kV
